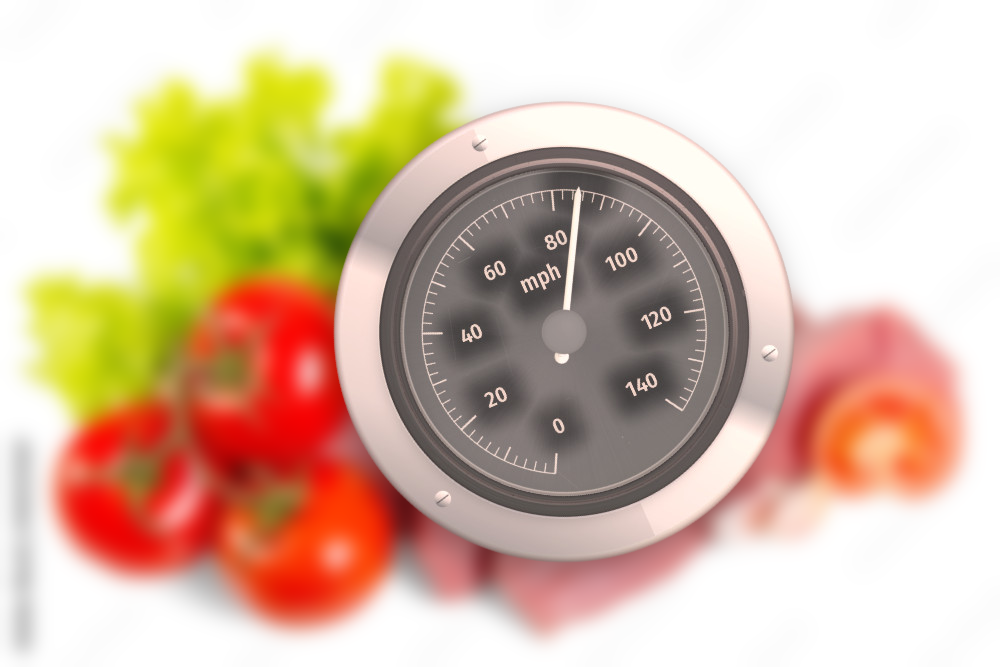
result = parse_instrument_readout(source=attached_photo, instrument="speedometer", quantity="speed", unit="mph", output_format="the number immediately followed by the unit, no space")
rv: 85mph
